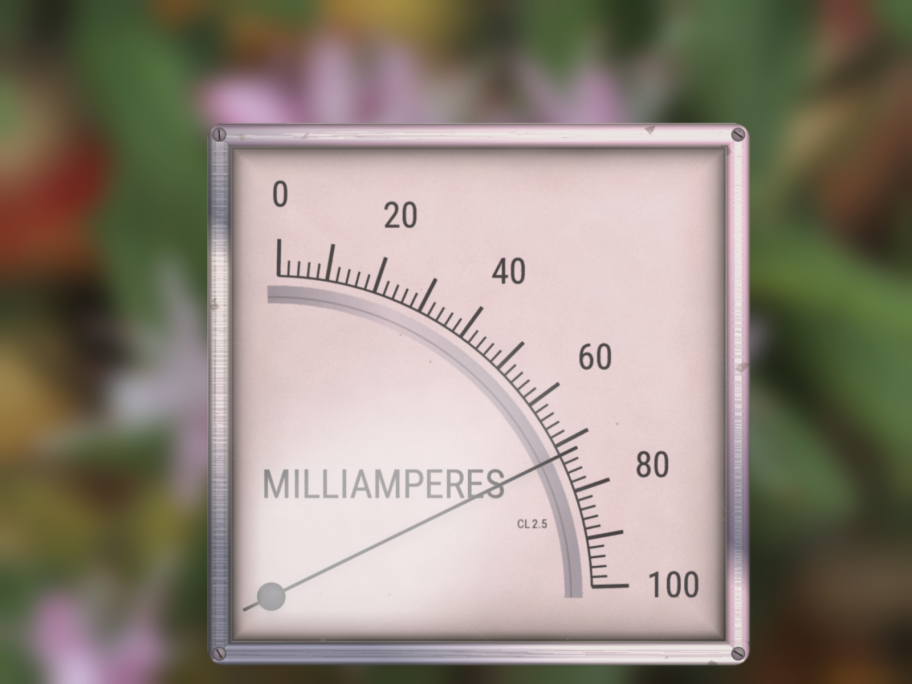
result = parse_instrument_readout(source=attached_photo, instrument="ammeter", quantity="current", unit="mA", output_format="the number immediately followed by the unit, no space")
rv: 72mA
